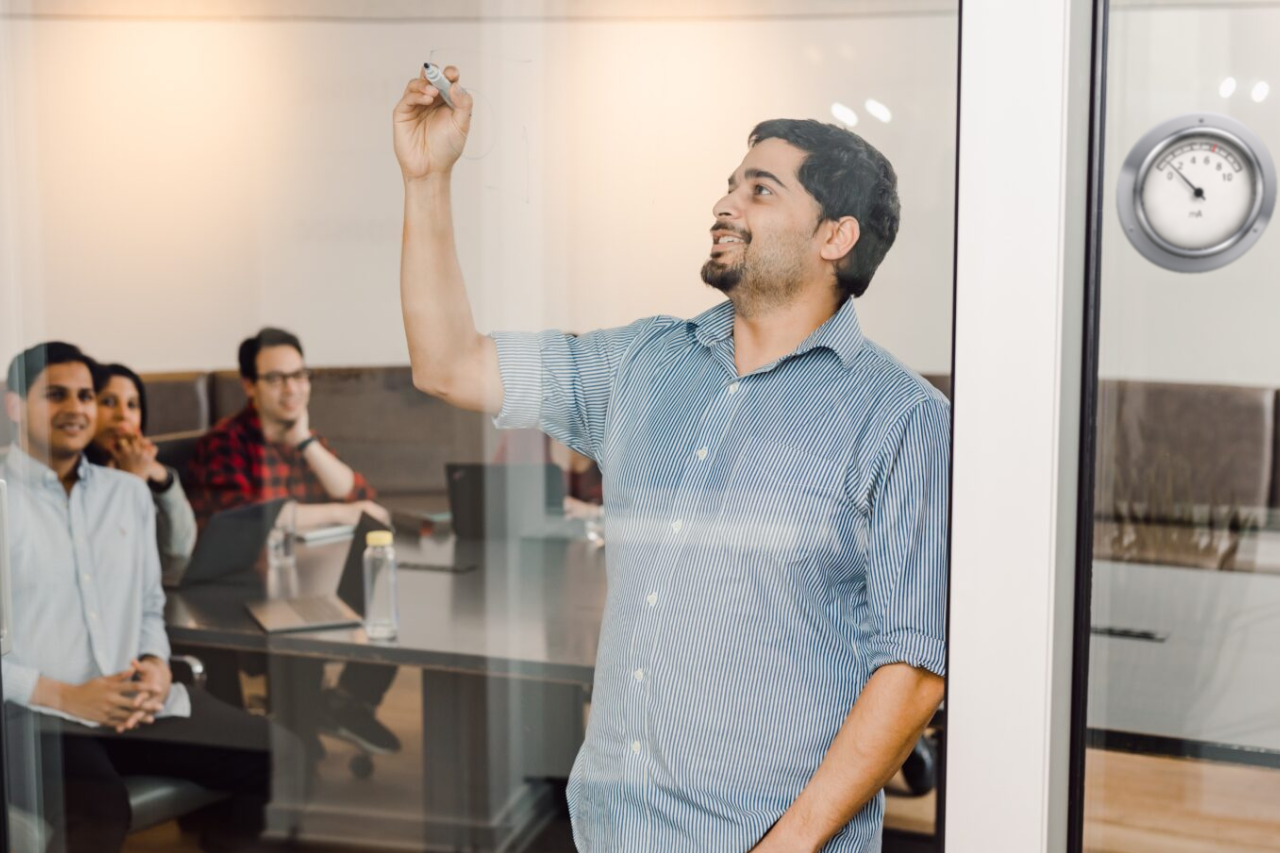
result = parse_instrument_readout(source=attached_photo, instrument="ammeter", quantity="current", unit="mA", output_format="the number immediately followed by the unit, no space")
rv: 1mA
